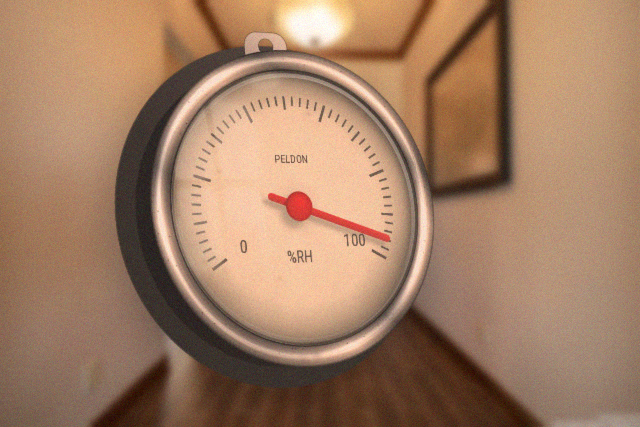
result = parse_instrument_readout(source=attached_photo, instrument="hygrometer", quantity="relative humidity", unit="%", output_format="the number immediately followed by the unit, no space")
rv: 96%
